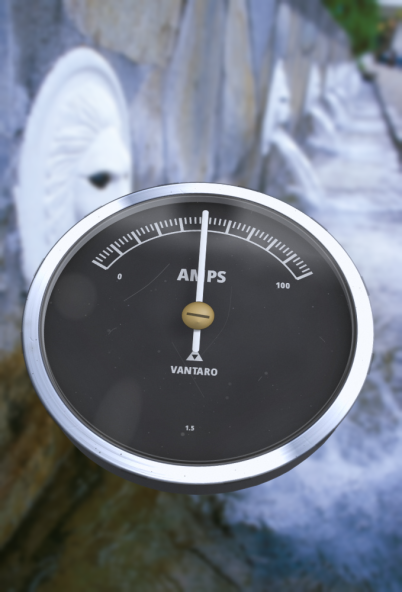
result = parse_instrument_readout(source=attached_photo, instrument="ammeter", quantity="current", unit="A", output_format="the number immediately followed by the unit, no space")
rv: 50A
